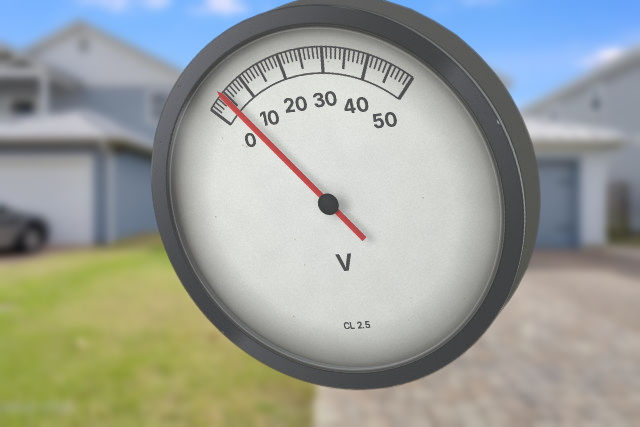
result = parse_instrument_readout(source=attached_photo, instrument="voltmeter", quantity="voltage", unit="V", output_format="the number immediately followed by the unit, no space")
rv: 5V
